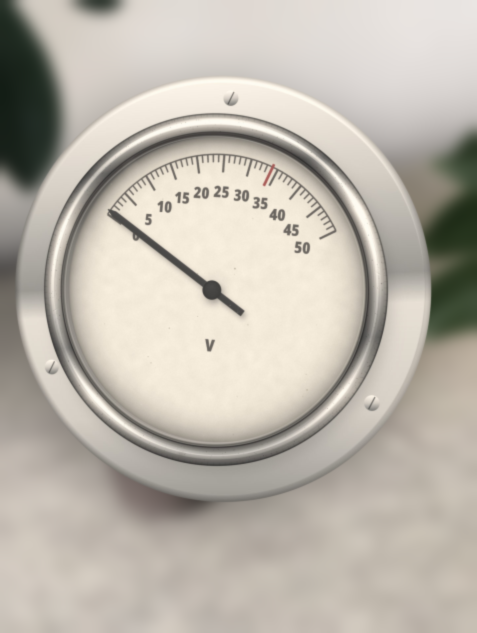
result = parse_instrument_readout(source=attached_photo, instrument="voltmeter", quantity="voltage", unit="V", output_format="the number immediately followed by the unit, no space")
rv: 1V
